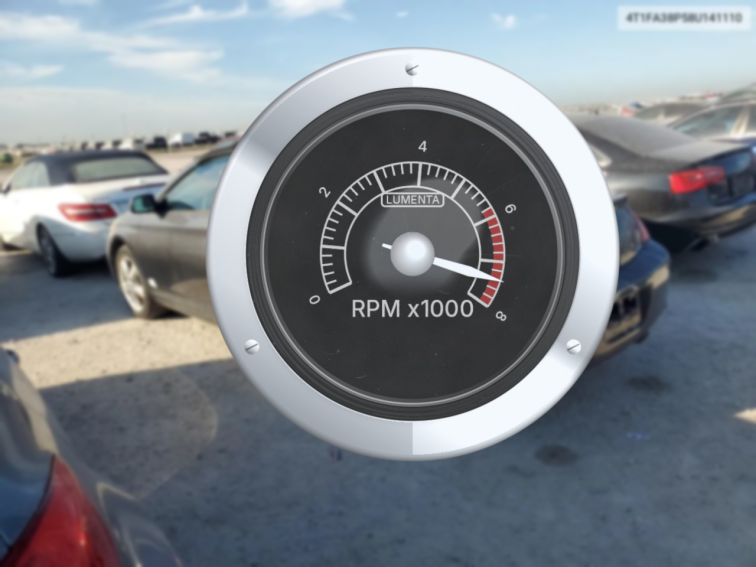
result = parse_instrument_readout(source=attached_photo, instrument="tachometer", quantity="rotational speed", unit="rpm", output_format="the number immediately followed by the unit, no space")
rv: 7400rpm
